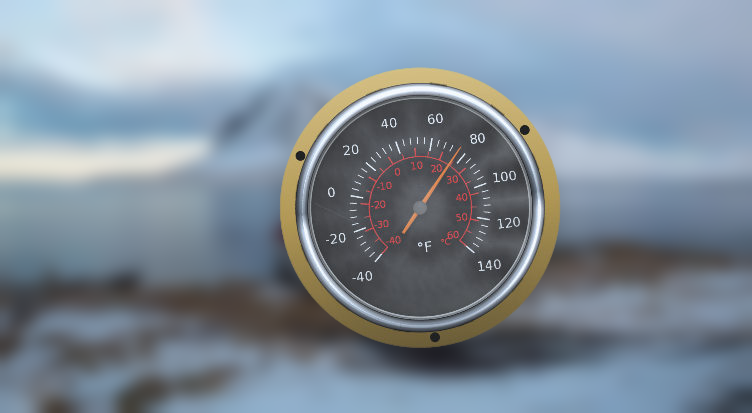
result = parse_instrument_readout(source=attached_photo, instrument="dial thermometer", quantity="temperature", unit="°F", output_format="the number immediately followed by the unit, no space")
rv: 76°F
